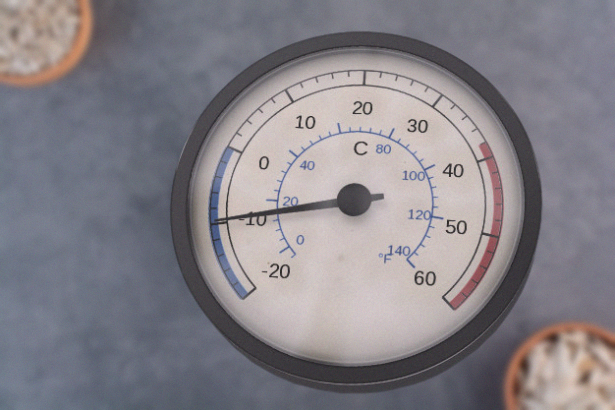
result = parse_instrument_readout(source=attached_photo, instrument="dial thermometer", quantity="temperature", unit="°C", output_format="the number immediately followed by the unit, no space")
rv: -10°C
